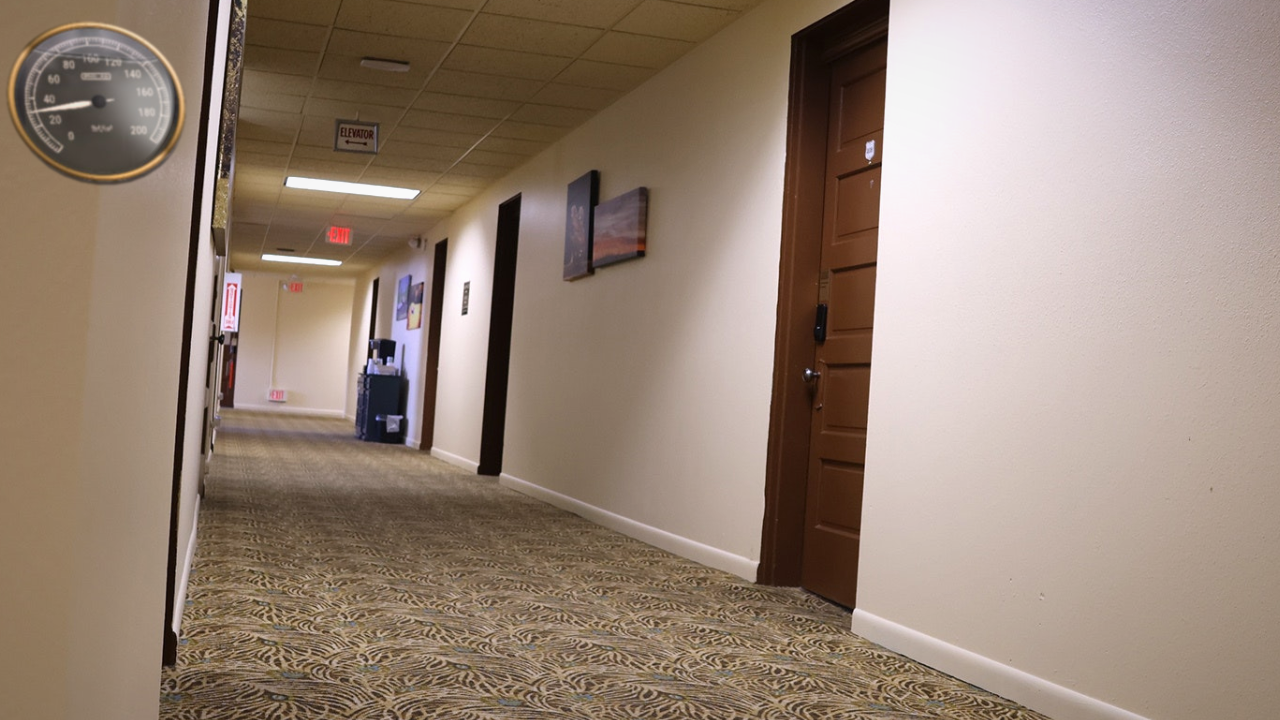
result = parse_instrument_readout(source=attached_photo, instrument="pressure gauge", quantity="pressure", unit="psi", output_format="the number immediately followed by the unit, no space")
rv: 30psi
